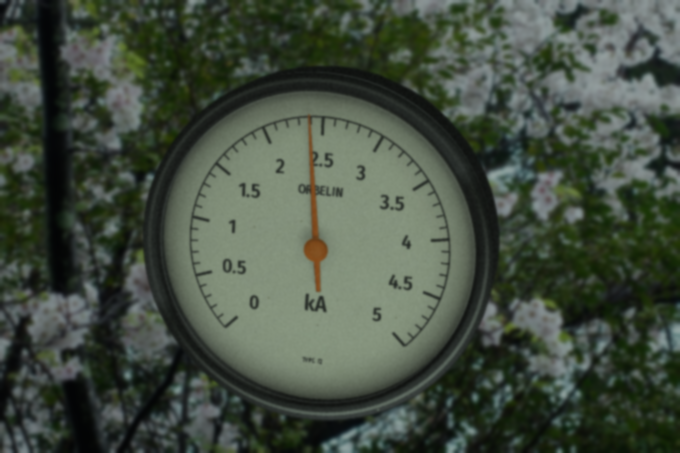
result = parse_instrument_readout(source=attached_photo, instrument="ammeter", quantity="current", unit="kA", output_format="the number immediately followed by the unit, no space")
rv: 2.4kA
